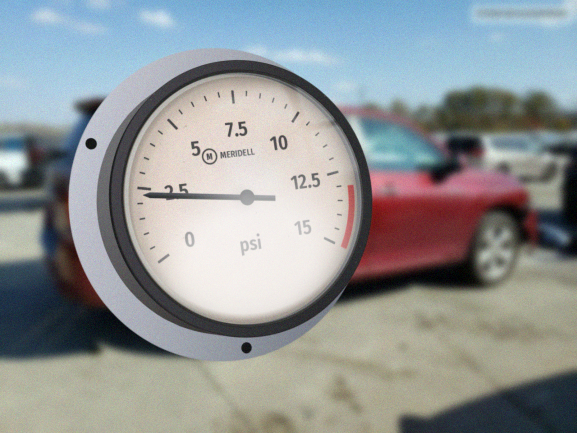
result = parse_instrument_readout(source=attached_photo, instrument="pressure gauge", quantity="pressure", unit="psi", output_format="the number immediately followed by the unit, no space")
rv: 2.25psi
